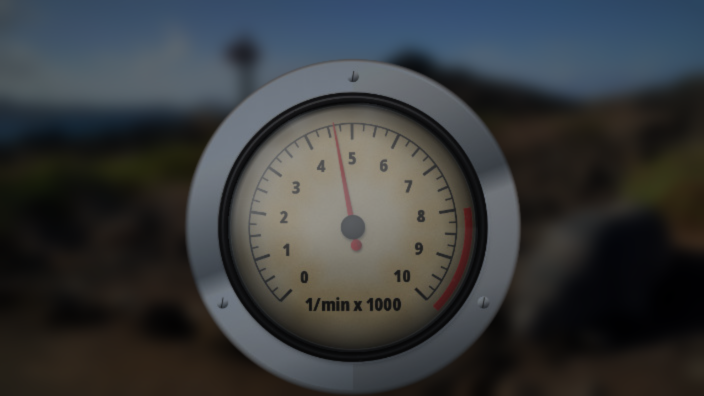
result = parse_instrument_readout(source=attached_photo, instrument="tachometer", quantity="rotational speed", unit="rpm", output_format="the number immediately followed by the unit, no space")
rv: 4625rpm
